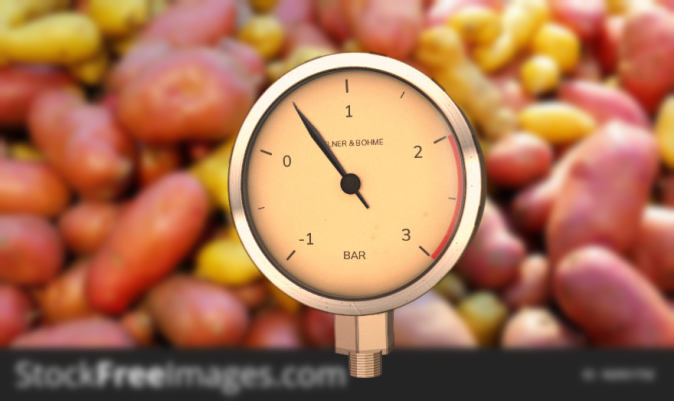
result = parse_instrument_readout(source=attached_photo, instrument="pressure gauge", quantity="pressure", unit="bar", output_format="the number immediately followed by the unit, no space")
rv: 0.5bar
